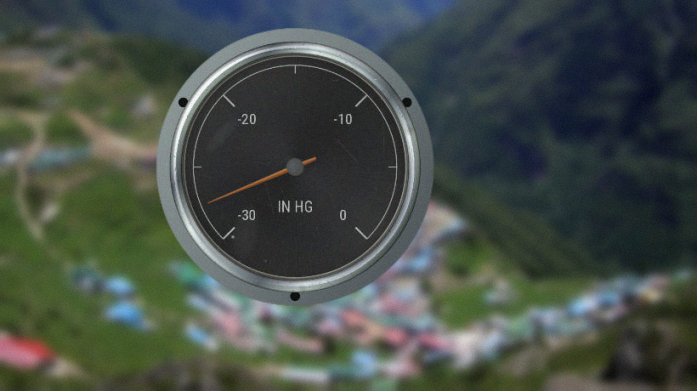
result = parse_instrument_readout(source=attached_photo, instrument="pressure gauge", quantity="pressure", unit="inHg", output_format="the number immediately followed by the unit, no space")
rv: -27.5inHg
